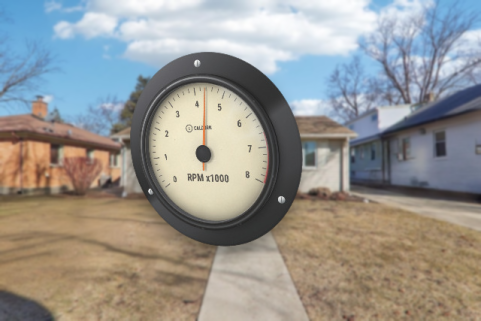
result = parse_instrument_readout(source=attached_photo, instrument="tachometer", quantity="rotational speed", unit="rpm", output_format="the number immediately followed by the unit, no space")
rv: 4400rpm
